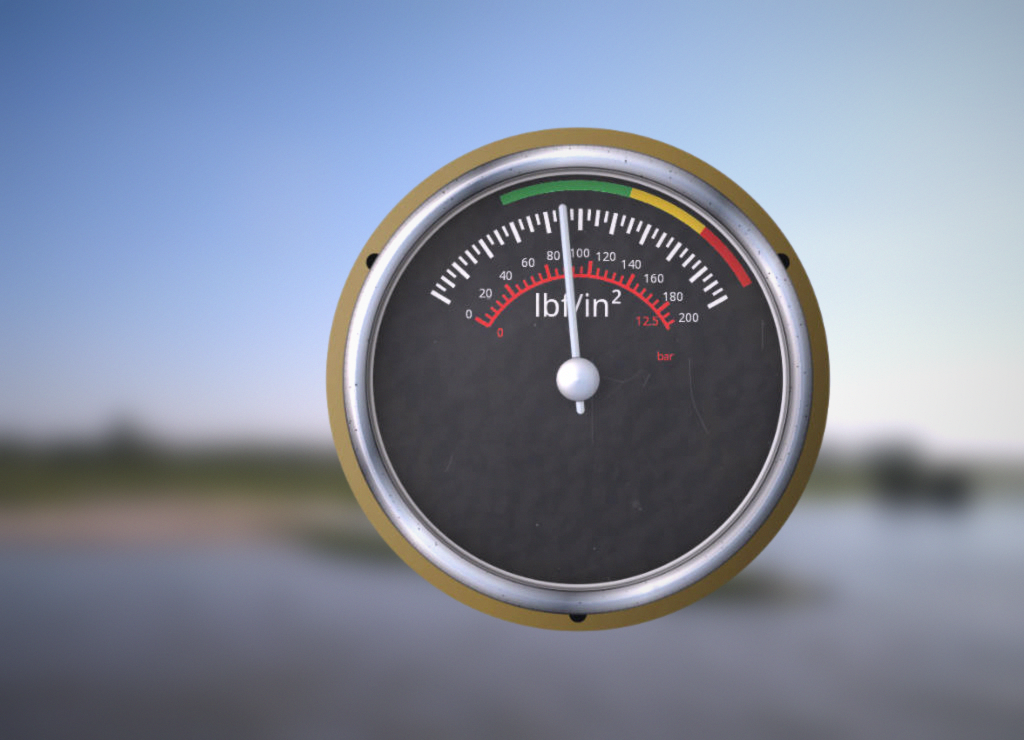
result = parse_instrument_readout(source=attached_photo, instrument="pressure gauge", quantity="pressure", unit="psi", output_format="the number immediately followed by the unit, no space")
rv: 90psi
